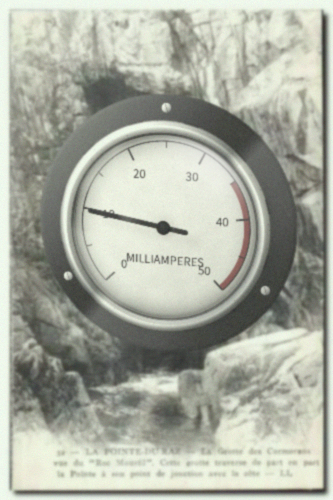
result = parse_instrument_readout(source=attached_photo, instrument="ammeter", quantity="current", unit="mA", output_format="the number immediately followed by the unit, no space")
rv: 10mA
